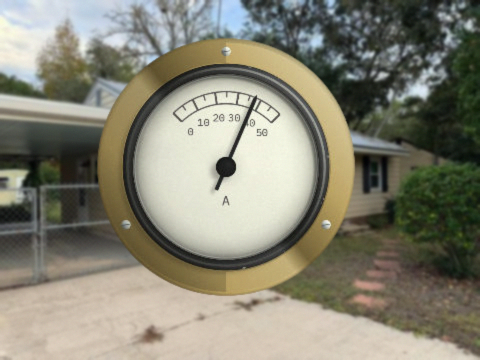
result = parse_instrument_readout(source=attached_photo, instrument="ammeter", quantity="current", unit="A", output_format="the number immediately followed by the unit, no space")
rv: 37.5A
